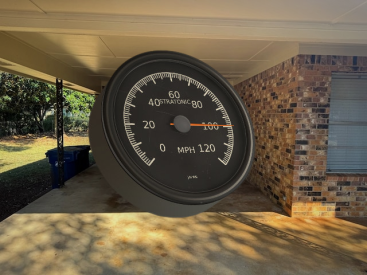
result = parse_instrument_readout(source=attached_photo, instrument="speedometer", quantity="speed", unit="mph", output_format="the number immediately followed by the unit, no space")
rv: 100mph
